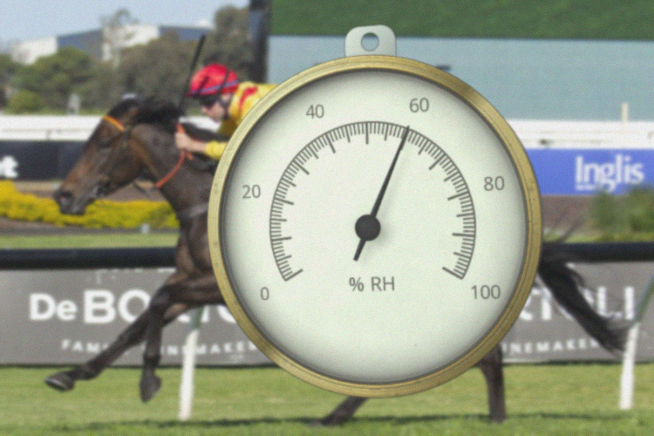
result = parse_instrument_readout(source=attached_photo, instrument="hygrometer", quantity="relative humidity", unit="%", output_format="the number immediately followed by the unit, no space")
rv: 60%
